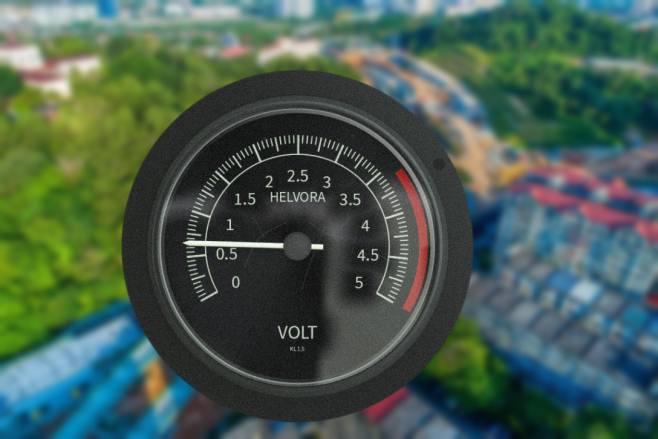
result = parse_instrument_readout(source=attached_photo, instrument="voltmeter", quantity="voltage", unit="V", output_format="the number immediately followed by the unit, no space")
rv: 0.65V
